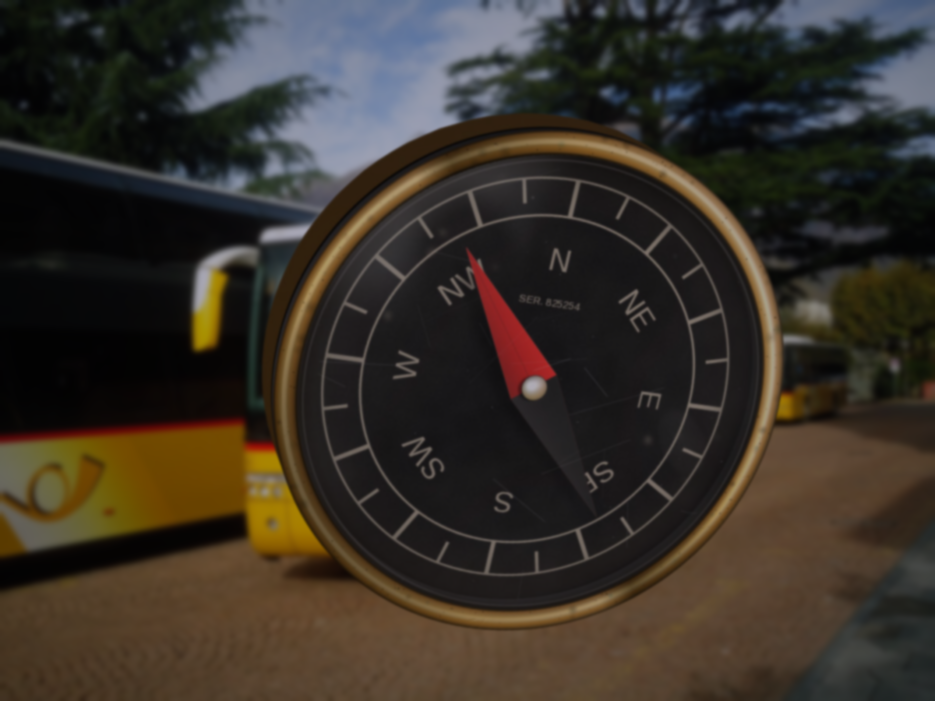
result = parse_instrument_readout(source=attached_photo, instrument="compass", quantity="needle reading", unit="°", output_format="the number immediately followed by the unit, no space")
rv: 322.5°
